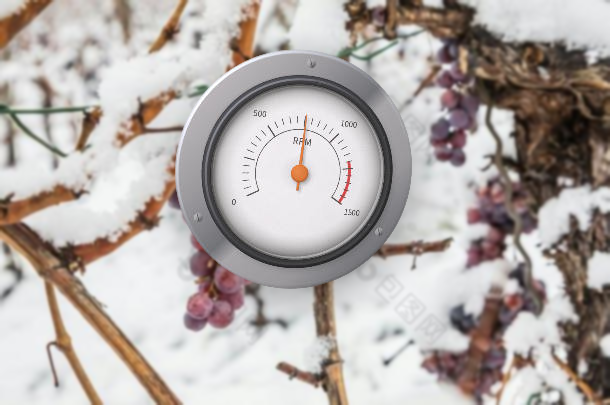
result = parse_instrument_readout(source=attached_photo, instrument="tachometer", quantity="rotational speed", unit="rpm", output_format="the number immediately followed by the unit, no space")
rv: 750rpm
